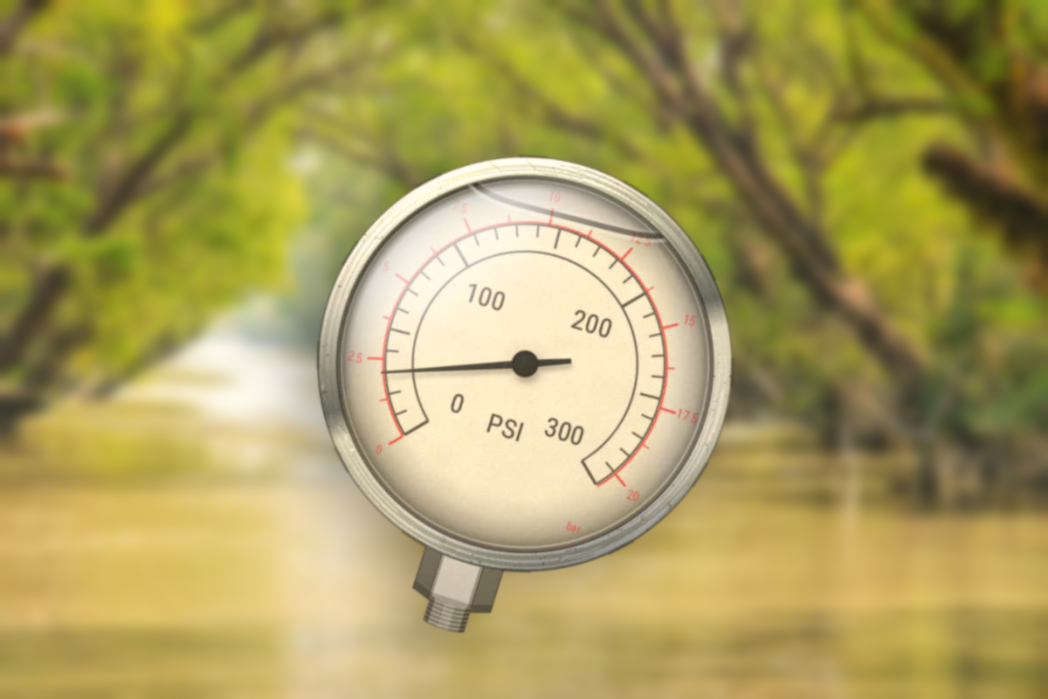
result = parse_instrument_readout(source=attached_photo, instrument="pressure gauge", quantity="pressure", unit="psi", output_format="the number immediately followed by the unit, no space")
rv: 30psi
